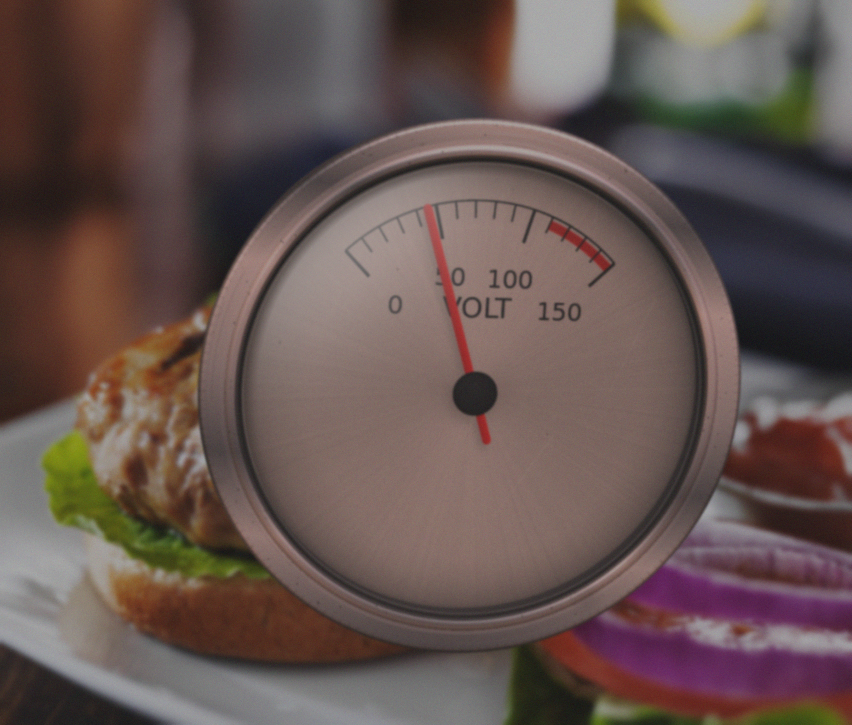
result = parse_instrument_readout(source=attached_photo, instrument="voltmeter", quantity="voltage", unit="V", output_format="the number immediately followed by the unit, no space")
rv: 45V
